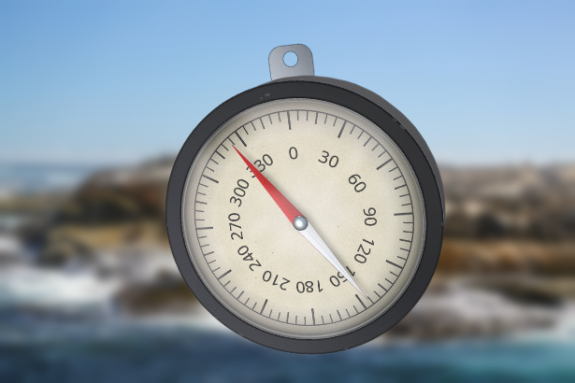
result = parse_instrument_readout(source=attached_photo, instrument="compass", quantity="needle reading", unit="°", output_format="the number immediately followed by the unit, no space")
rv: 325°
